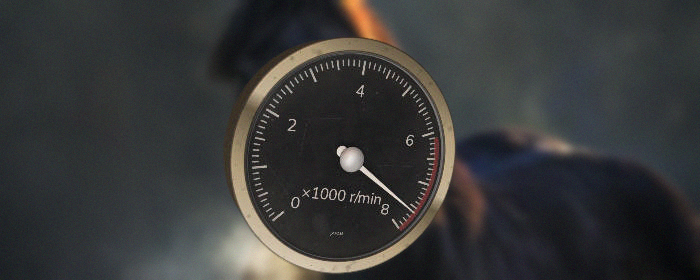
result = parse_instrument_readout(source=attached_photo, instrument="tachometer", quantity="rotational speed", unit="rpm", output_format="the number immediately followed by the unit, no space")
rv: 7600rpm
